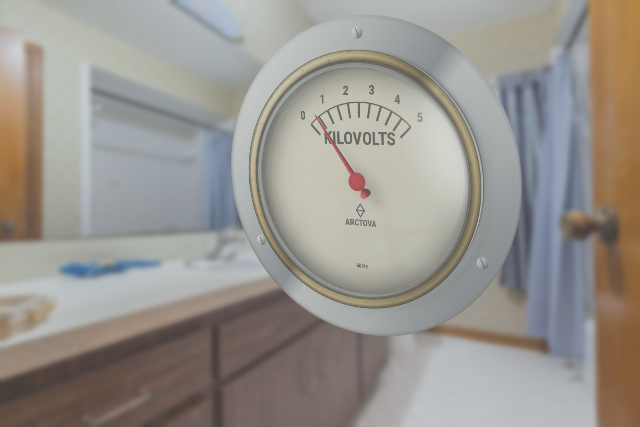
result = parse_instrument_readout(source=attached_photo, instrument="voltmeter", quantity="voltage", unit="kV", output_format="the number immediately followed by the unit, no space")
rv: 0.5kV
